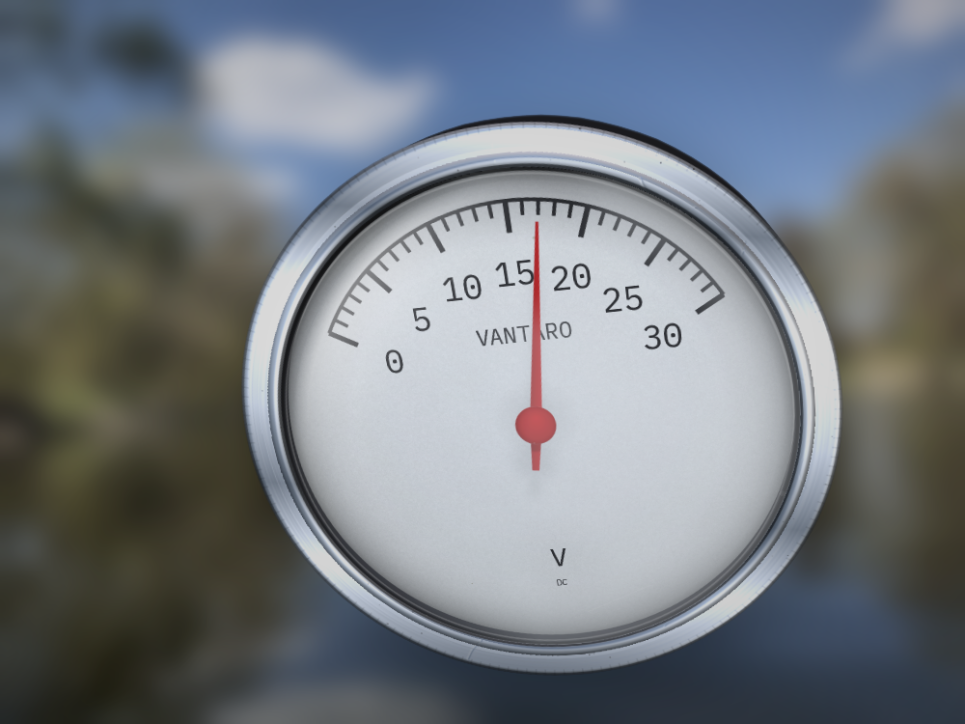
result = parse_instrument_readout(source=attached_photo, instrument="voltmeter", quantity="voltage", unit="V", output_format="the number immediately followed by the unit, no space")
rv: 17V
